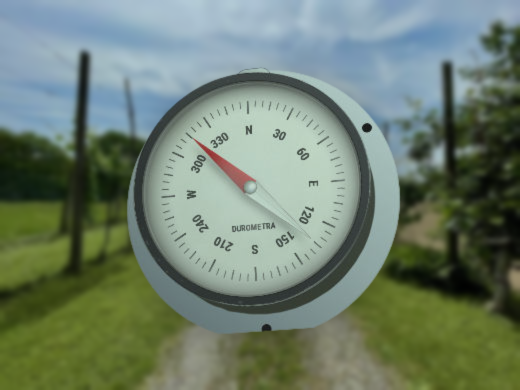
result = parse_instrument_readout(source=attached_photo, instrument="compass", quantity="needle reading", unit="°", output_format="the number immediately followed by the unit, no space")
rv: 315°
